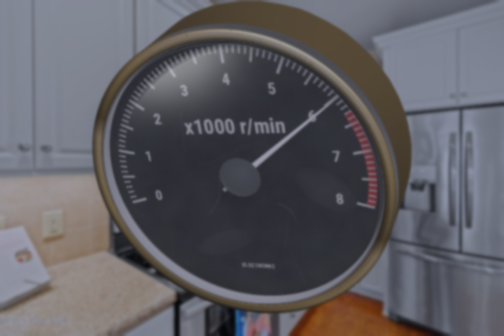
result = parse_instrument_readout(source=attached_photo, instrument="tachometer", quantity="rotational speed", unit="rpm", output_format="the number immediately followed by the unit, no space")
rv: 6000rpm
